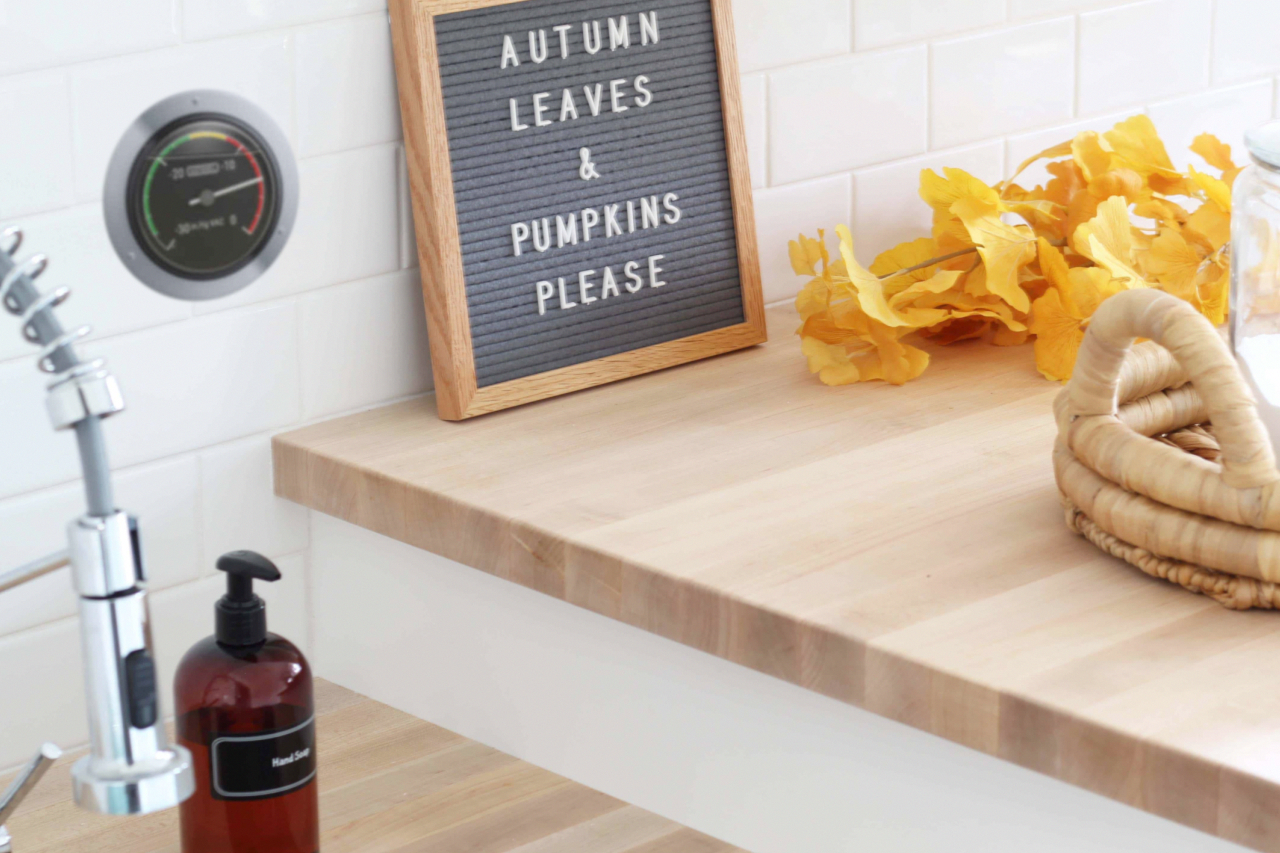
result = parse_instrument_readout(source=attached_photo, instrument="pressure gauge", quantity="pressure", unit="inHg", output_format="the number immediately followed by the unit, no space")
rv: -6inHg
